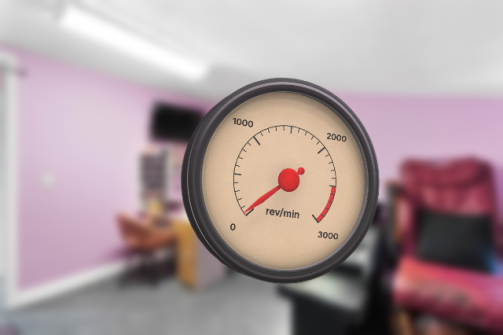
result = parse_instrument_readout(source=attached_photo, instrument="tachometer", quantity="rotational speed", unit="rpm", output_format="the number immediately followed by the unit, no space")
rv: 50rpm
